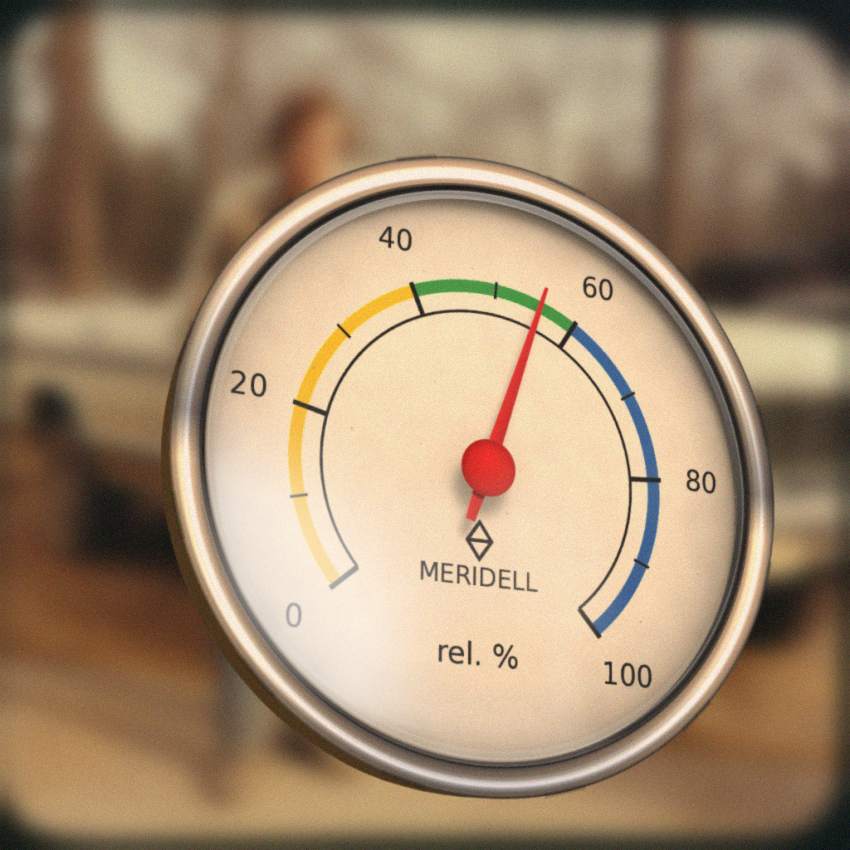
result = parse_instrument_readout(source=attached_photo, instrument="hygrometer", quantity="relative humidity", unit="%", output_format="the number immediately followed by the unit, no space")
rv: 55%
